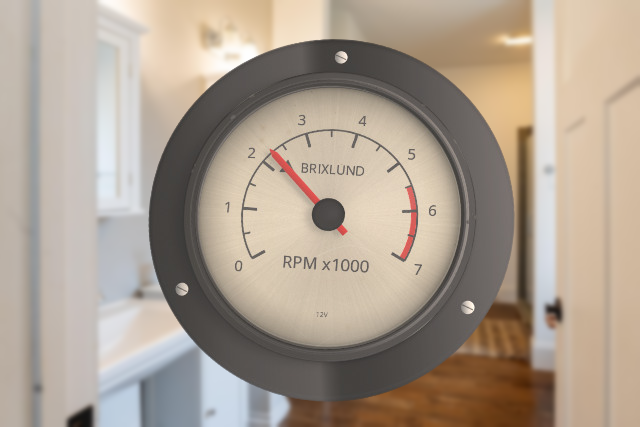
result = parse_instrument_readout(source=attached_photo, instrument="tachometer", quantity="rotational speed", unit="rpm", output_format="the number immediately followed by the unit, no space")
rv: 2250rpm
